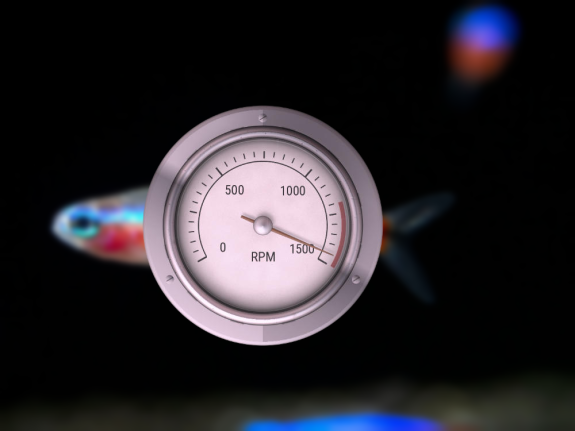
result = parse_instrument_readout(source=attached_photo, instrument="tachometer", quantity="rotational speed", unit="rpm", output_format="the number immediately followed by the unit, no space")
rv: 1450rpm
